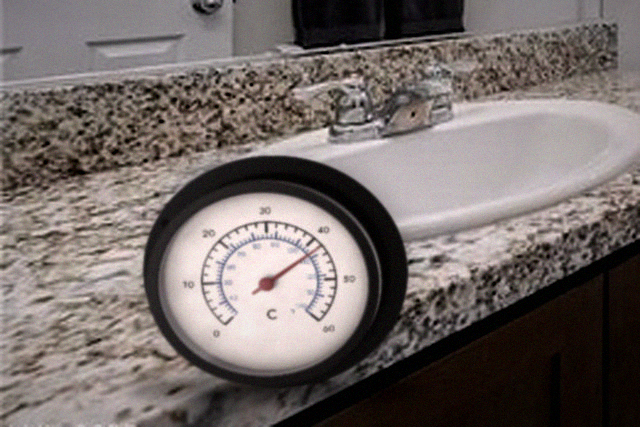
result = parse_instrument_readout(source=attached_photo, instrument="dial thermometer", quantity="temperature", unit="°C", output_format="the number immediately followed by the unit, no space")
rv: 42°C
